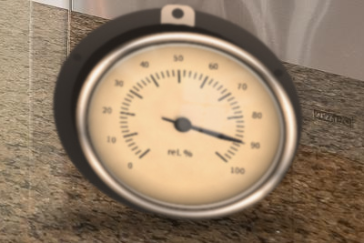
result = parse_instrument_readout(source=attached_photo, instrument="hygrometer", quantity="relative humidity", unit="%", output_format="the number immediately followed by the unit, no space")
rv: 90%
